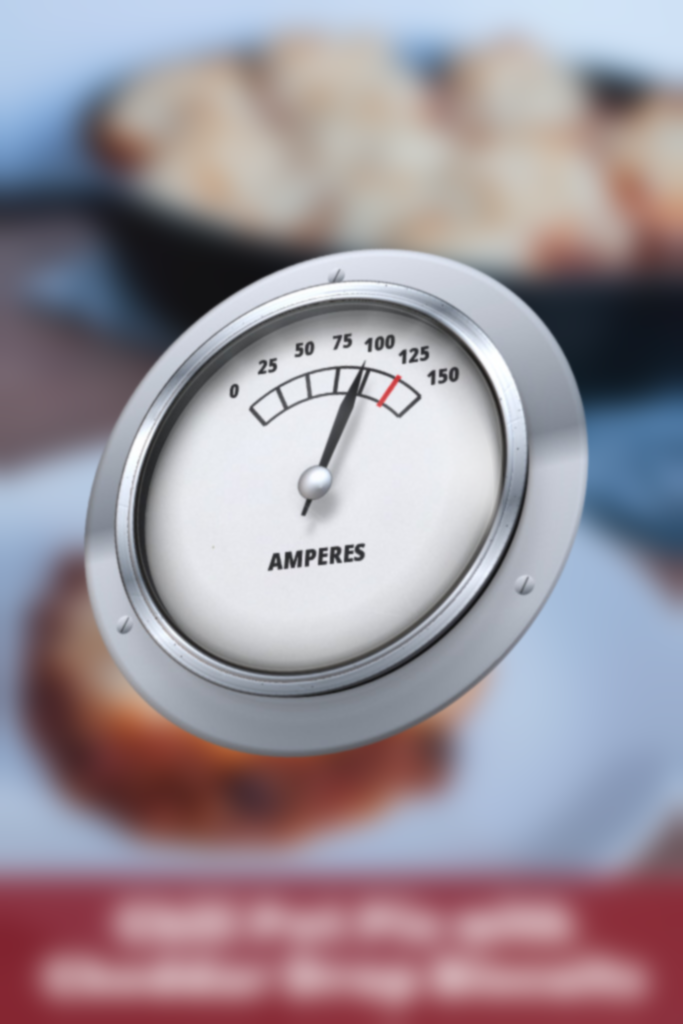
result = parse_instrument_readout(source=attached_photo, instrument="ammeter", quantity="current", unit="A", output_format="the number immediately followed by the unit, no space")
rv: 100A
